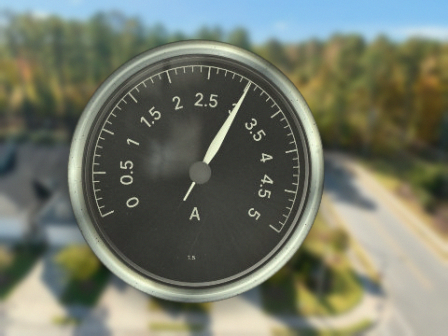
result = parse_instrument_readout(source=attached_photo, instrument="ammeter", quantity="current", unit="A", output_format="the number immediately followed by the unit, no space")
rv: 3A
